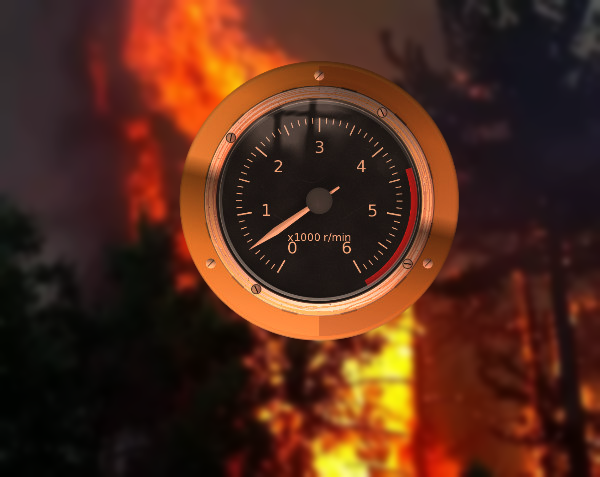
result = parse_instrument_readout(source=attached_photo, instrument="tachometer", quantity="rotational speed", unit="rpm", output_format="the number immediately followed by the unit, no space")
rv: 500rpm
